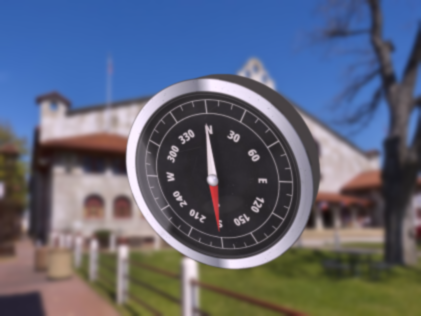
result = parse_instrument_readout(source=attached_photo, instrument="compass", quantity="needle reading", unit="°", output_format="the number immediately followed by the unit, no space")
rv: 180°
